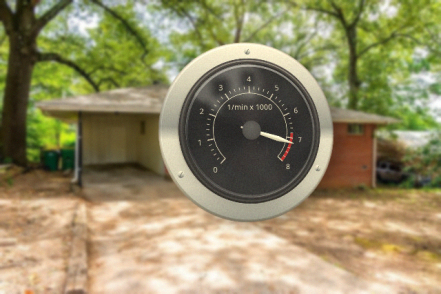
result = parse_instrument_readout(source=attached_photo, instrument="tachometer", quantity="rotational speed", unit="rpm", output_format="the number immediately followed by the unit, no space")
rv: 7200rpm
